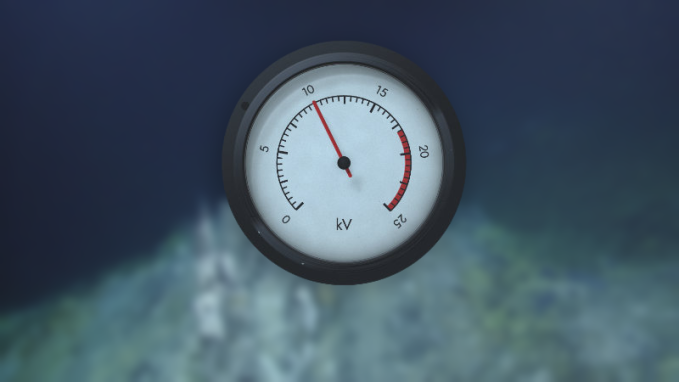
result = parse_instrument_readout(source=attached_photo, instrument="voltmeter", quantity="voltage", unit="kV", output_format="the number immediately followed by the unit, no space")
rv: 10kV
